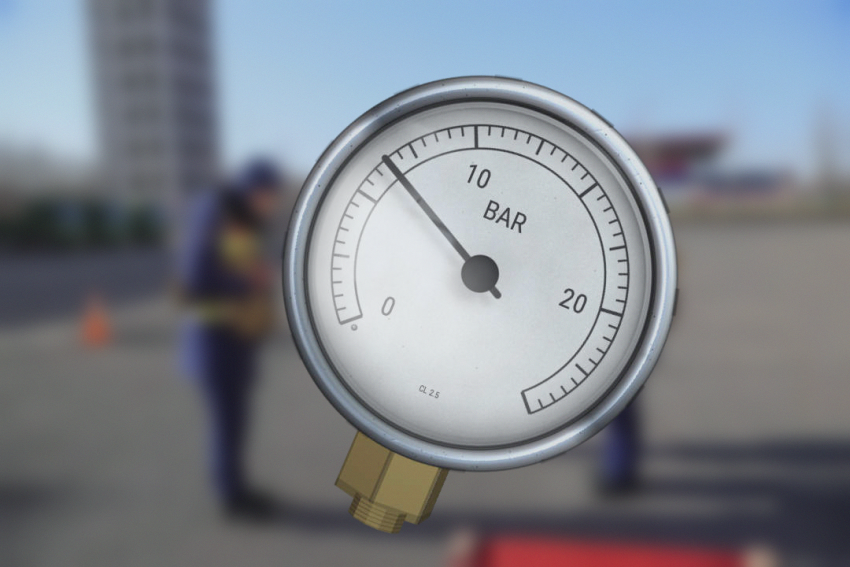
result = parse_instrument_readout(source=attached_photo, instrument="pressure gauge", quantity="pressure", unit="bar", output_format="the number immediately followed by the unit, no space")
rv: 6.5bar
